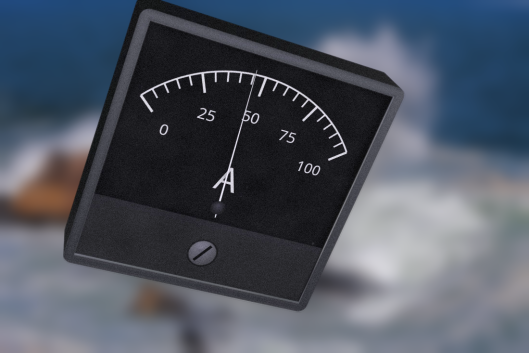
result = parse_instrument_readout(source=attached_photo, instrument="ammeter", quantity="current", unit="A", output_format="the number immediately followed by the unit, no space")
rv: 45A
